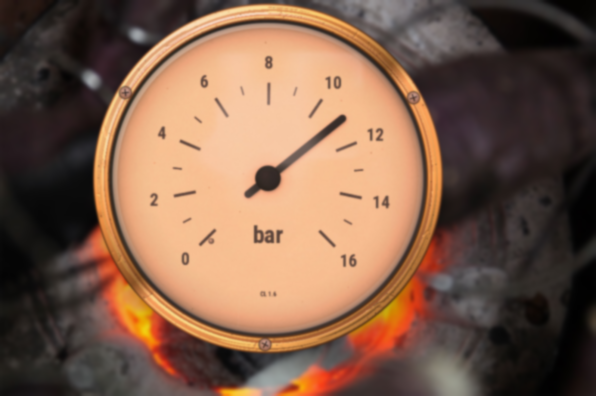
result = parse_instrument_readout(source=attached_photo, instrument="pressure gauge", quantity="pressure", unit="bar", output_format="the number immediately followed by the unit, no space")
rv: 11bar
